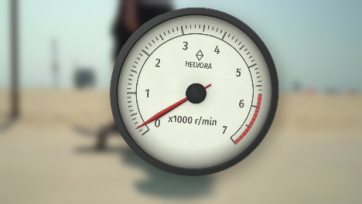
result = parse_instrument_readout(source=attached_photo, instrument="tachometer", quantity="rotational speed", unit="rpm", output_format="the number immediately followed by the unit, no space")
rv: 200rpm
